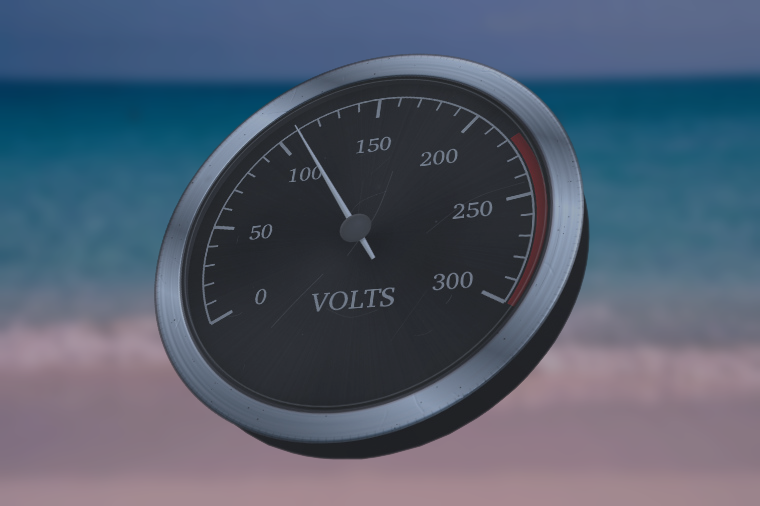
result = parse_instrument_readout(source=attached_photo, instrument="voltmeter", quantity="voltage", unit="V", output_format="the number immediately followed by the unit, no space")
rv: 110V
